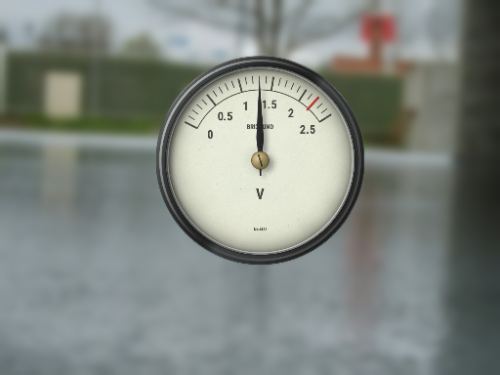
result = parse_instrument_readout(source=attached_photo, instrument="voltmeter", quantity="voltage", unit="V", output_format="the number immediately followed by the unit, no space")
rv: 1.3V
